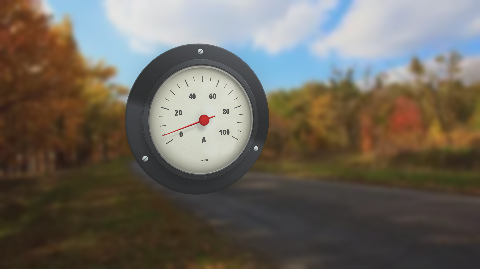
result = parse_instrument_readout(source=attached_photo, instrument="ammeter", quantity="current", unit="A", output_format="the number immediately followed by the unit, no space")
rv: 5A
